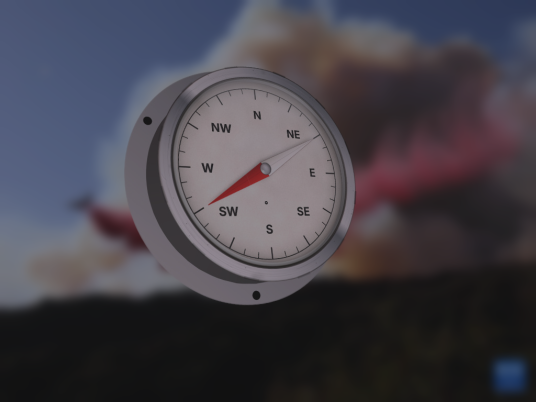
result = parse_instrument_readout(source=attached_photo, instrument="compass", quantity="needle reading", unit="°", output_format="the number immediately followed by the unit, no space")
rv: 240°
